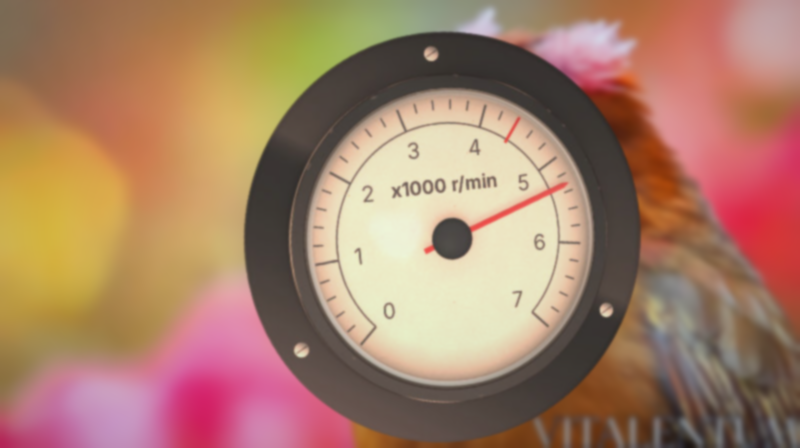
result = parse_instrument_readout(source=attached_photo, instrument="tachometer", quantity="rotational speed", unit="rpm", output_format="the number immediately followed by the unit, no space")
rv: 5300rpm
